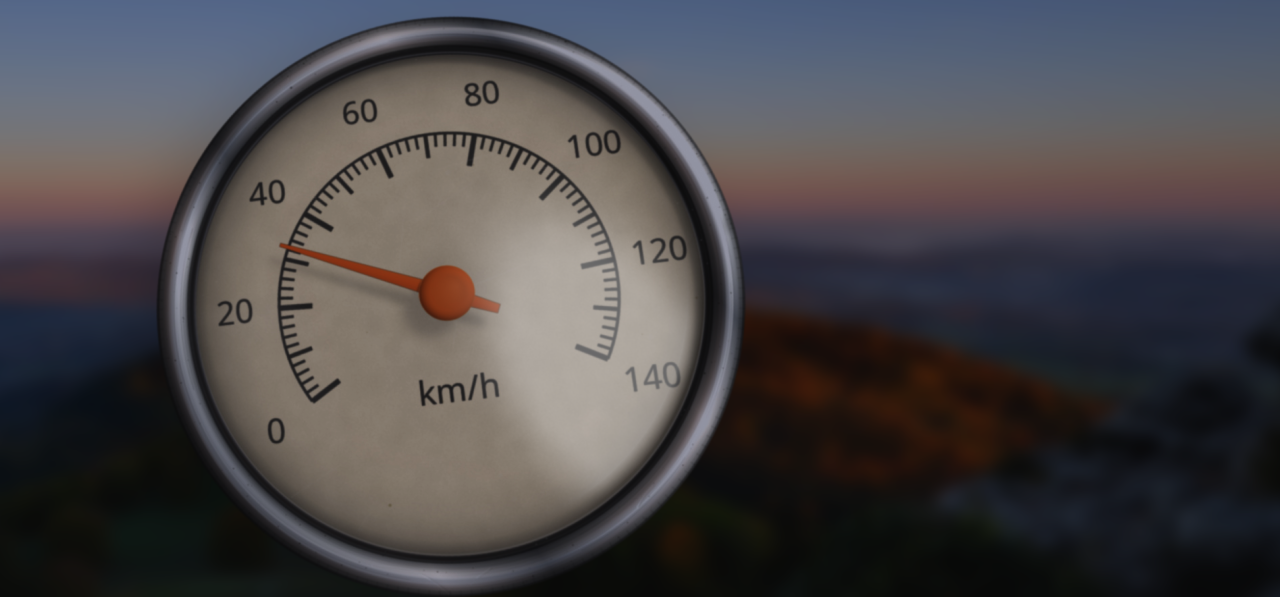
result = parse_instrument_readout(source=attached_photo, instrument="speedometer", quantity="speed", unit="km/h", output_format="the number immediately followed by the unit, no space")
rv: 32km/h
